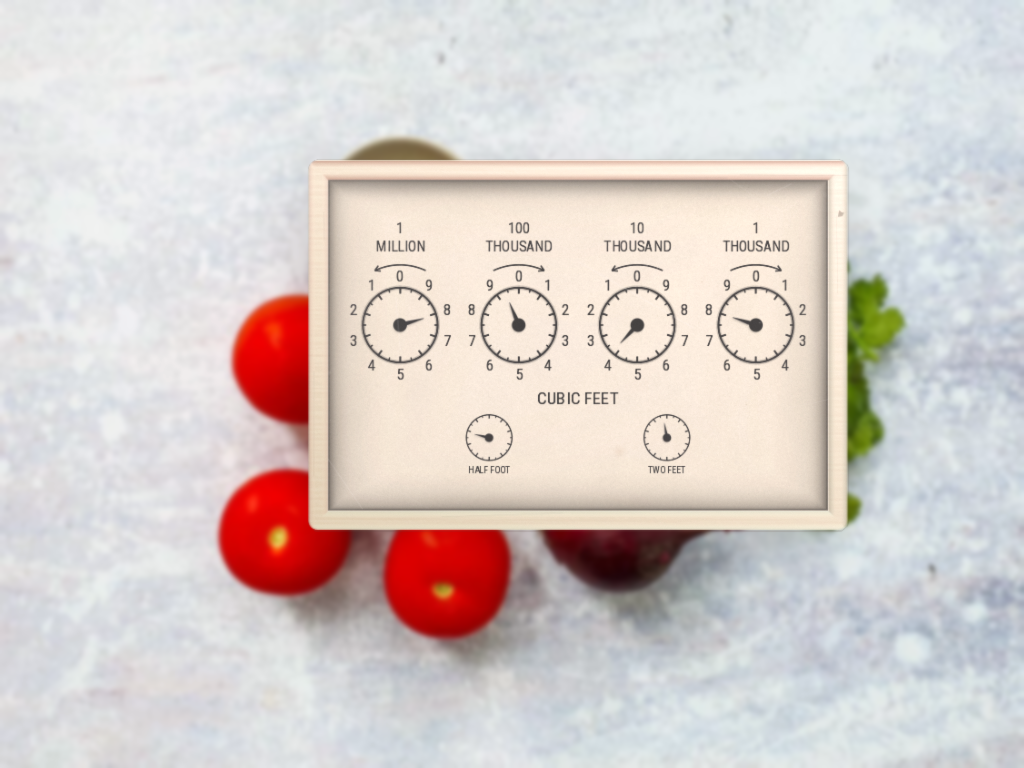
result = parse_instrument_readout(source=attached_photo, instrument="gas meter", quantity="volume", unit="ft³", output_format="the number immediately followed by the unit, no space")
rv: 793800ft³
